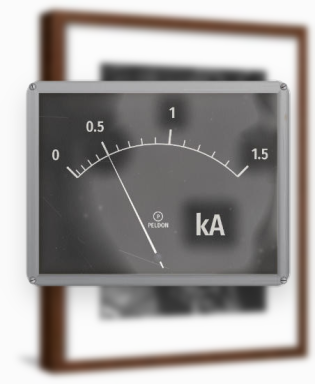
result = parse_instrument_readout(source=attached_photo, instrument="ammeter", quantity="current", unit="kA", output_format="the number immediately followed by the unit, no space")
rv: 0.5kA
